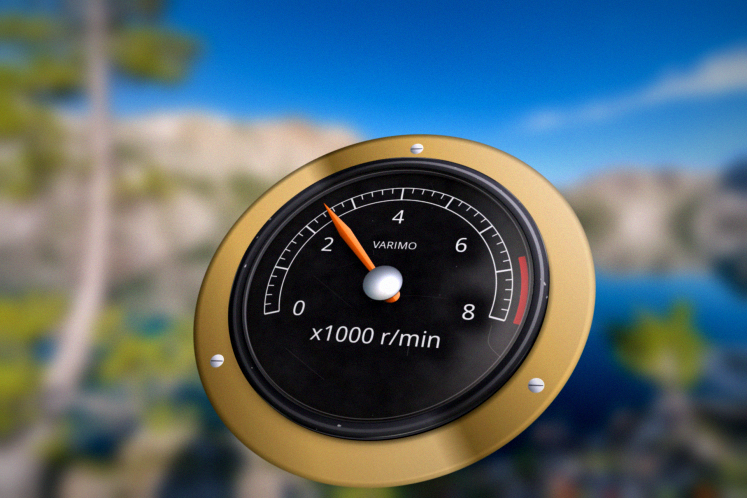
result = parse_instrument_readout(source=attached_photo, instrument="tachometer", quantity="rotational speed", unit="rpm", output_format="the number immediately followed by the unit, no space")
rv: 2500rpm
